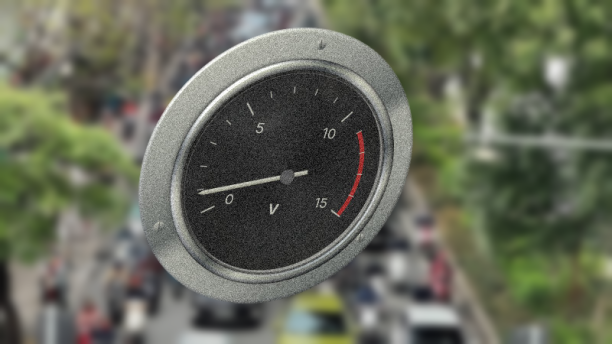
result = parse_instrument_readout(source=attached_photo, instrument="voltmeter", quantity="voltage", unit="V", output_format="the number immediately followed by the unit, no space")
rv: 1V
